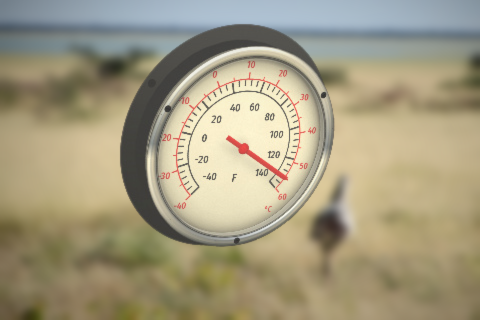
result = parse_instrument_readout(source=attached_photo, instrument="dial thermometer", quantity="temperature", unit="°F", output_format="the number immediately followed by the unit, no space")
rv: 132°F
